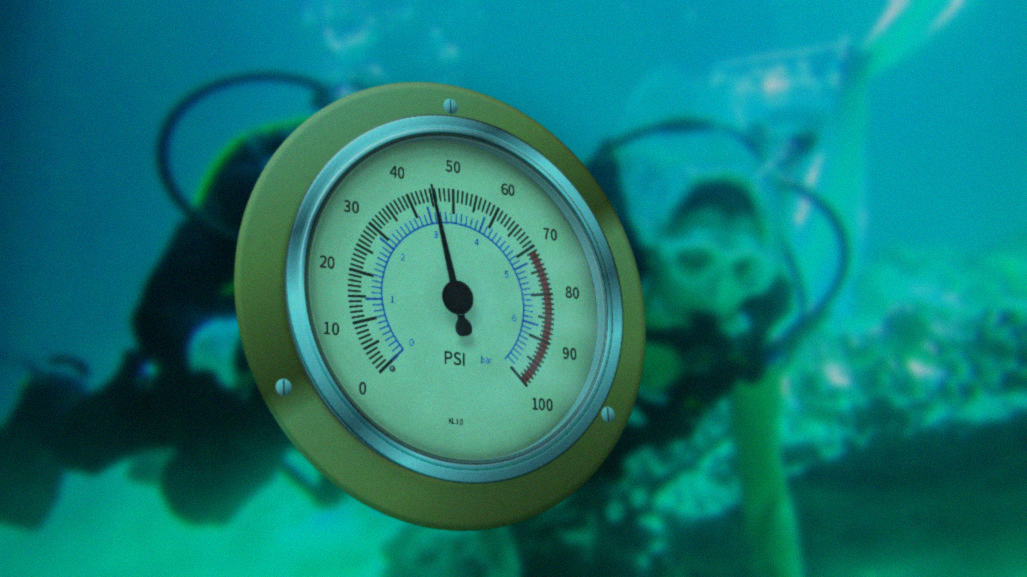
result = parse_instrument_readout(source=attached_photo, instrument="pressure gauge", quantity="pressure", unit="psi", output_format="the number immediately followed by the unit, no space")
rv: 45psi
